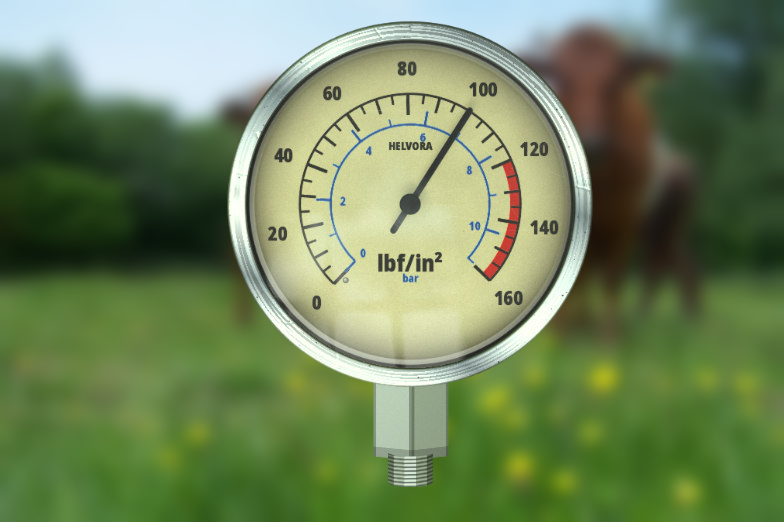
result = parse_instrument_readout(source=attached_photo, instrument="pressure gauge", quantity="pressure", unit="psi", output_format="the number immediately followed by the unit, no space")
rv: 100psi
